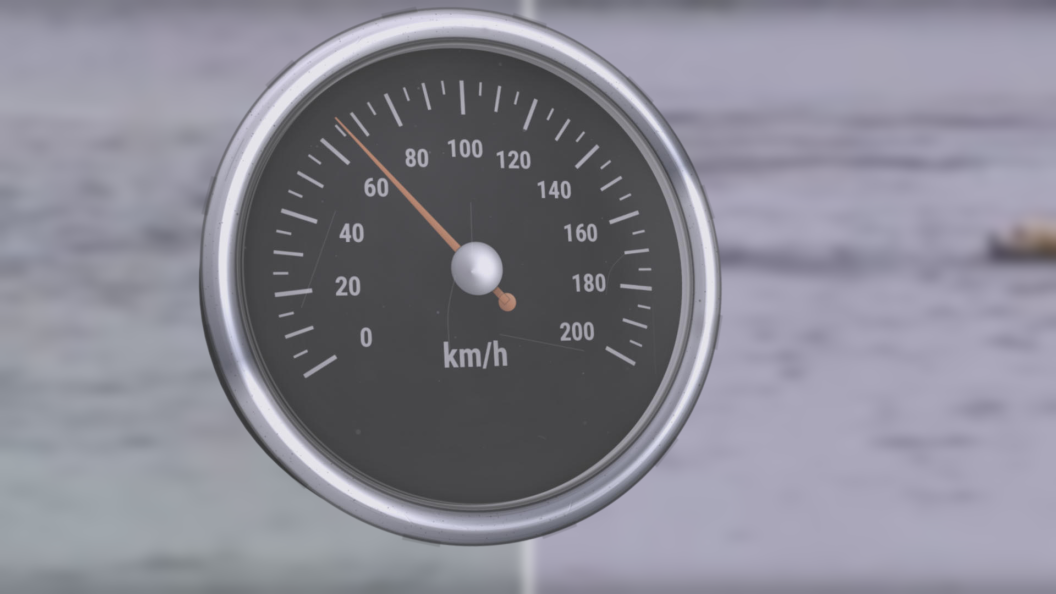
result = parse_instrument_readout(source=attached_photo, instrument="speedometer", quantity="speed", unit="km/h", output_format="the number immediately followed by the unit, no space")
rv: 65km/h
